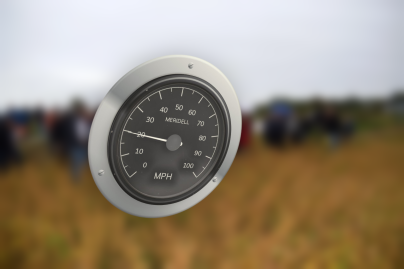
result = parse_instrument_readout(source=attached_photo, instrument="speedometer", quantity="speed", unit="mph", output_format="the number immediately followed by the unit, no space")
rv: 20mph
